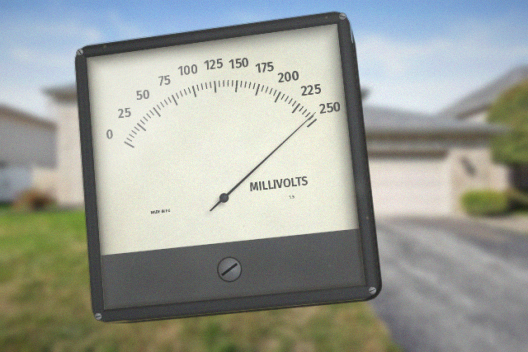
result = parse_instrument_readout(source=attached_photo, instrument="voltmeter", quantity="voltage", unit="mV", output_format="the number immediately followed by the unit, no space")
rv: 245mV
